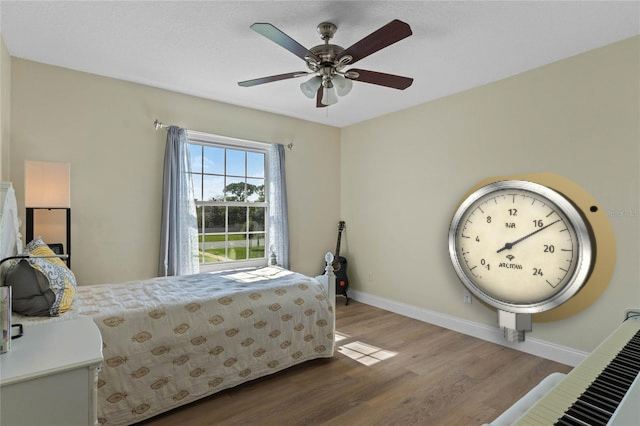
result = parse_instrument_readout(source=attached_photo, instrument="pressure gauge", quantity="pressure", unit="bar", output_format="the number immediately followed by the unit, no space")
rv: 17bar
